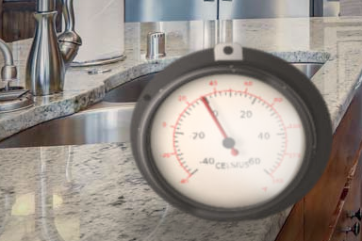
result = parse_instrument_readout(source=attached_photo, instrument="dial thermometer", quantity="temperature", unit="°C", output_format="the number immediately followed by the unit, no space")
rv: 0°C
